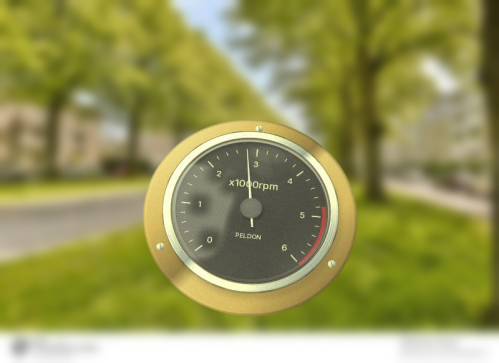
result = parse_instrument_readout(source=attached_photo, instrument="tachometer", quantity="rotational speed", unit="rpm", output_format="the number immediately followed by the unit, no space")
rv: 2800rpm
